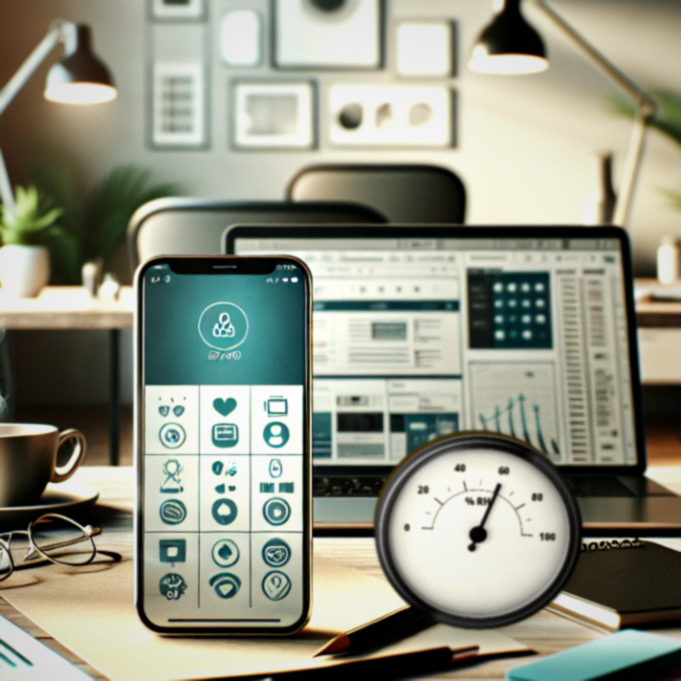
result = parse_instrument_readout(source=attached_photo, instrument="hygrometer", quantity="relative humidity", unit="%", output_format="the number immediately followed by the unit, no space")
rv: 60%
